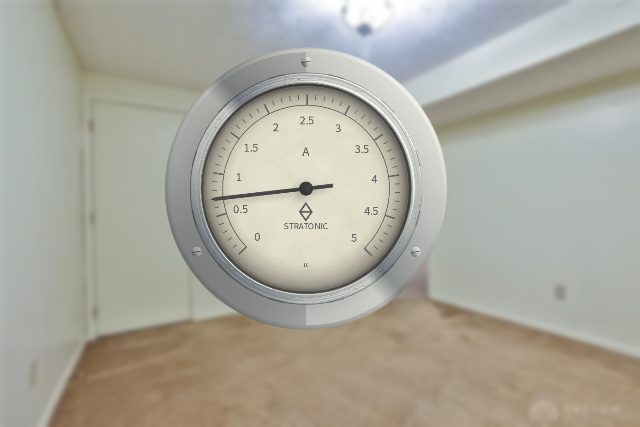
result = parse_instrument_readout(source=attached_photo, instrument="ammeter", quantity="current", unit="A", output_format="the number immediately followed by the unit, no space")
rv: 0.7A
